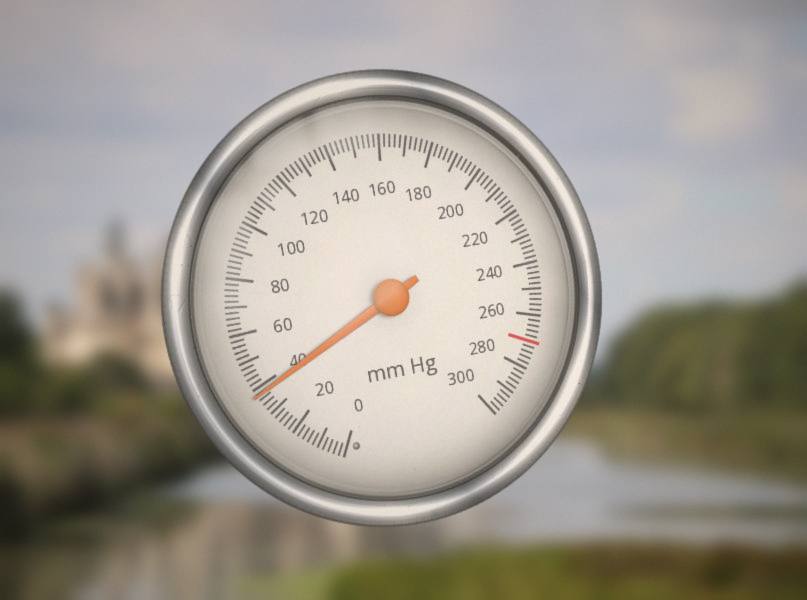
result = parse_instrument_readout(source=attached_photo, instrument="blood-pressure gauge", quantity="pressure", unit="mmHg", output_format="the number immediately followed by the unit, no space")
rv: 38mmHg
